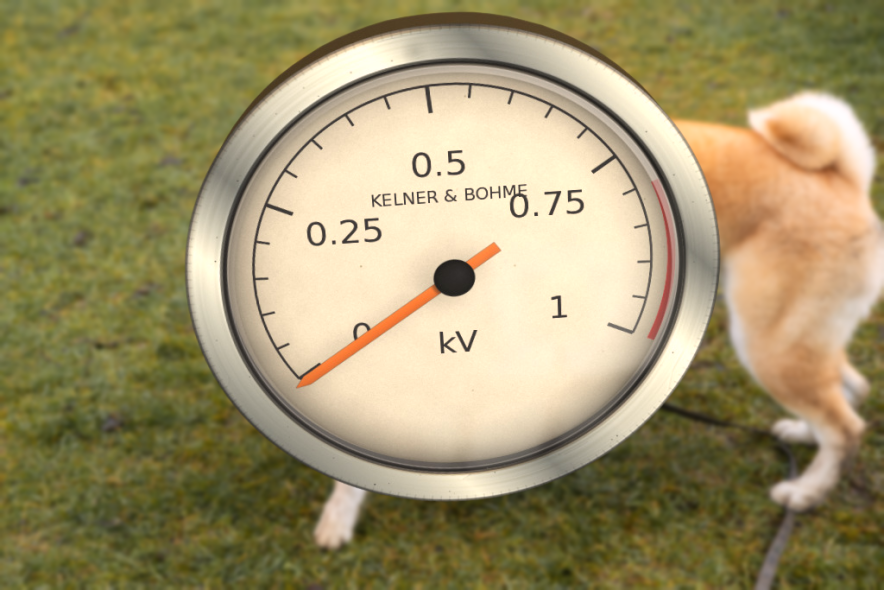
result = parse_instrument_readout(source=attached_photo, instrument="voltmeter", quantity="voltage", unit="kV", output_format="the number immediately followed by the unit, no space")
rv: 0kV
